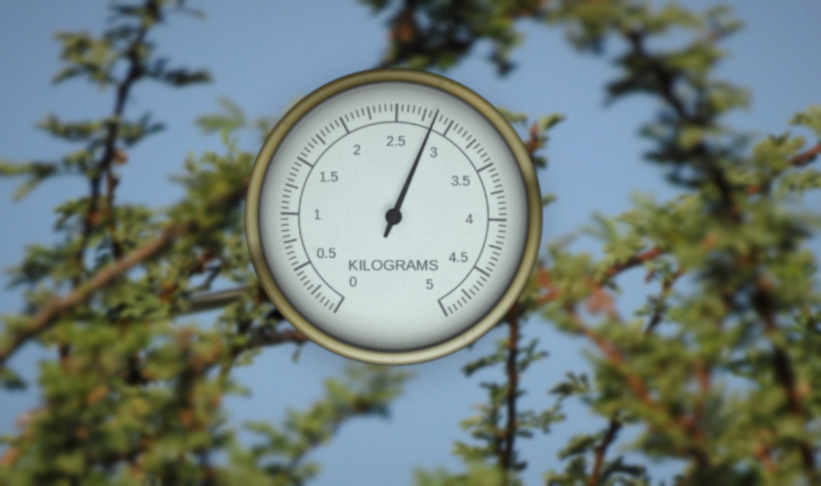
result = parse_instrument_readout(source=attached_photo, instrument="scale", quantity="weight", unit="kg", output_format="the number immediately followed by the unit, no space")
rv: 2.85kg
